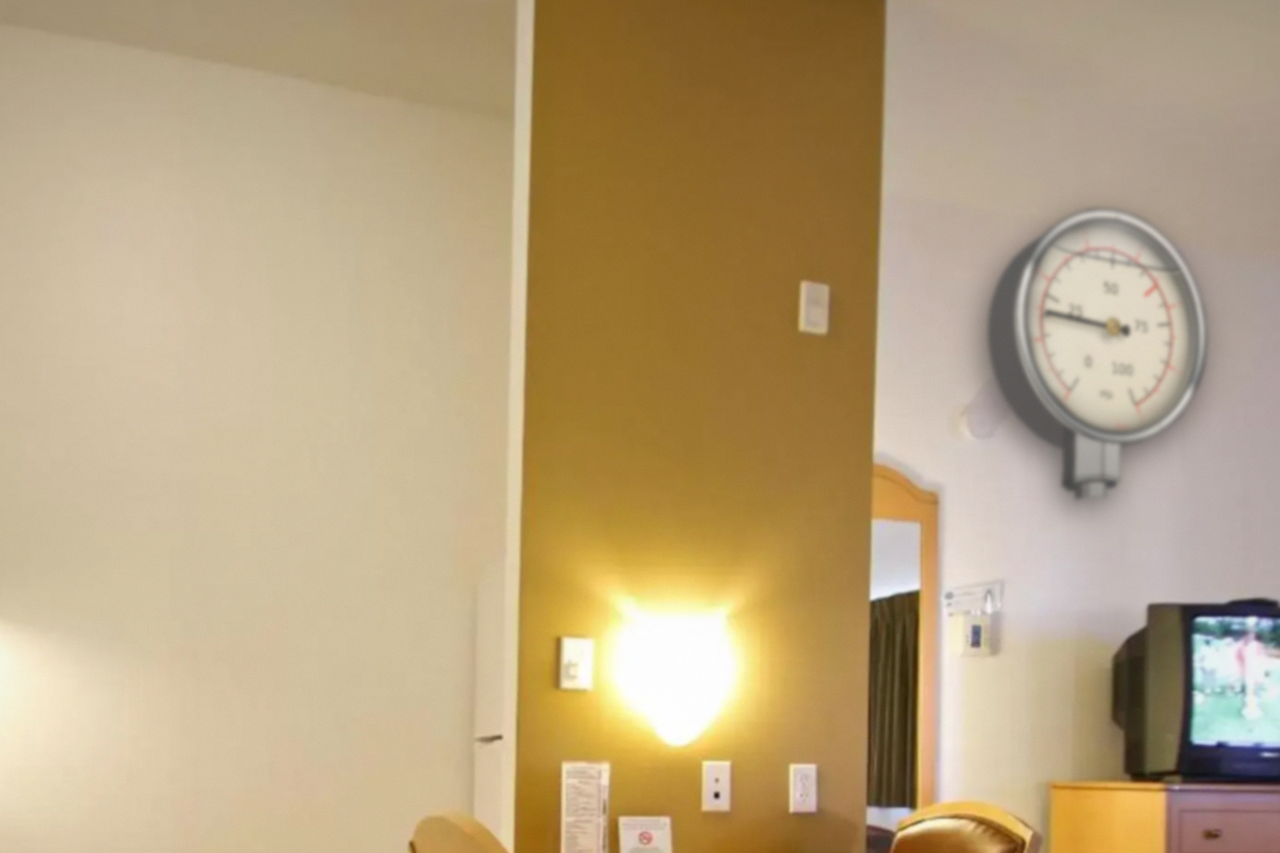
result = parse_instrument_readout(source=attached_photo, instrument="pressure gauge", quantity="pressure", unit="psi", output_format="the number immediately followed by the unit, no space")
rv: 20psi
